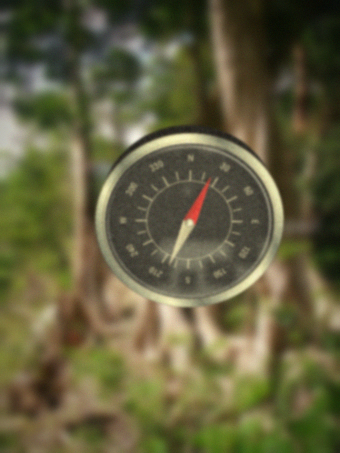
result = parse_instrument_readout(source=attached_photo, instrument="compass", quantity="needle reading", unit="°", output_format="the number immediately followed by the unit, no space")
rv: 22.5°
